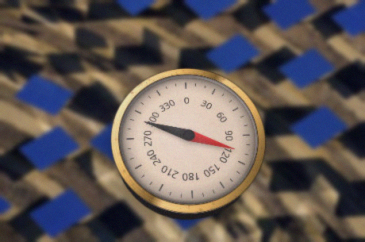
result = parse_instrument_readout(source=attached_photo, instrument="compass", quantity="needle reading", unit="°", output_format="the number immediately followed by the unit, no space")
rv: 110°
